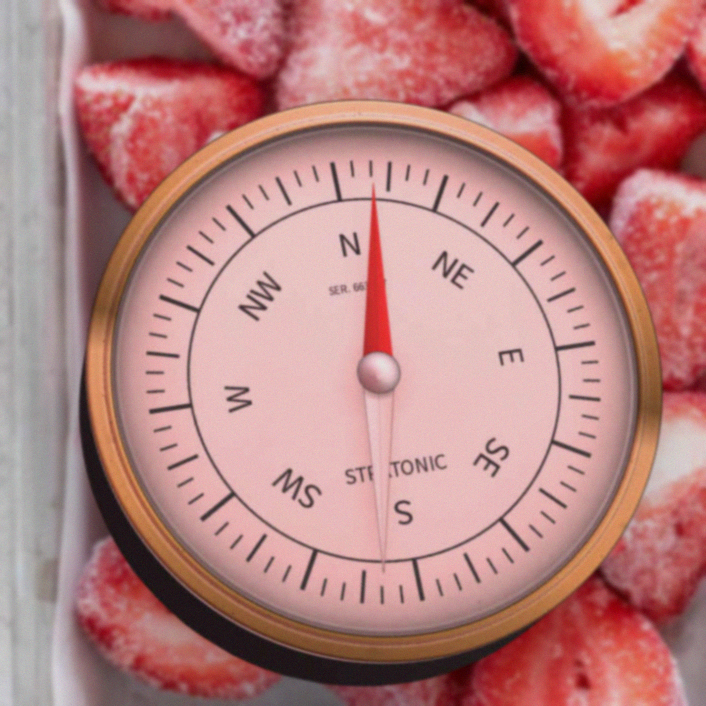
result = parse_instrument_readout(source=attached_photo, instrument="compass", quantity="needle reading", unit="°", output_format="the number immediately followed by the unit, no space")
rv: 10°
